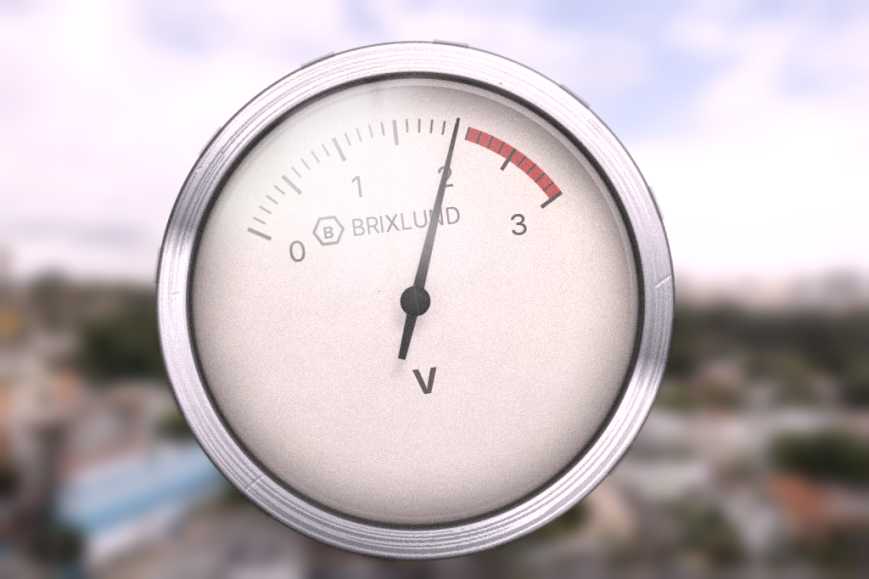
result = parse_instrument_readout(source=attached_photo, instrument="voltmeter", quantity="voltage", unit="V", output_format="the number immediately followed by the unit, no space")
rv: 2V
